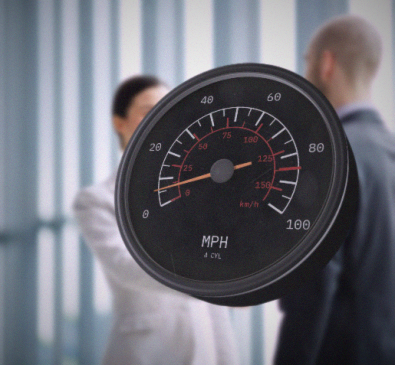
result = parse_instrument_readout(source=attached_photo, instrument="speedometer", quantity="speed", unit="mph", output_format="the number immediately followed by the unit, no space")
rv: 5mph
